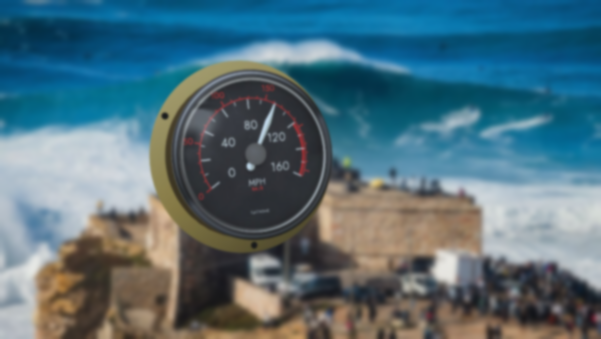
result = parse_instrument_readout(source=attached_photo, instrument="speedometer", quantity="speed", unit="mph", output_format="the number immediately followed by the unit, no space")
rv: 100mph
